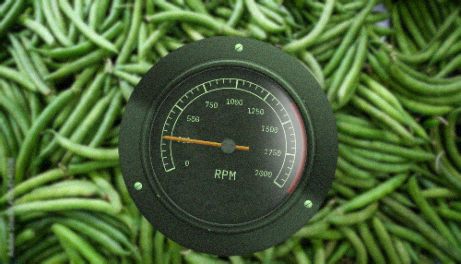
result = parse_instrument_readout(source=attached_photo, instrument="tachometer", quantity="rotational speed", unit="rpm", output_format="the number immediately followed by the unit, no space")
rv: 250rpm
